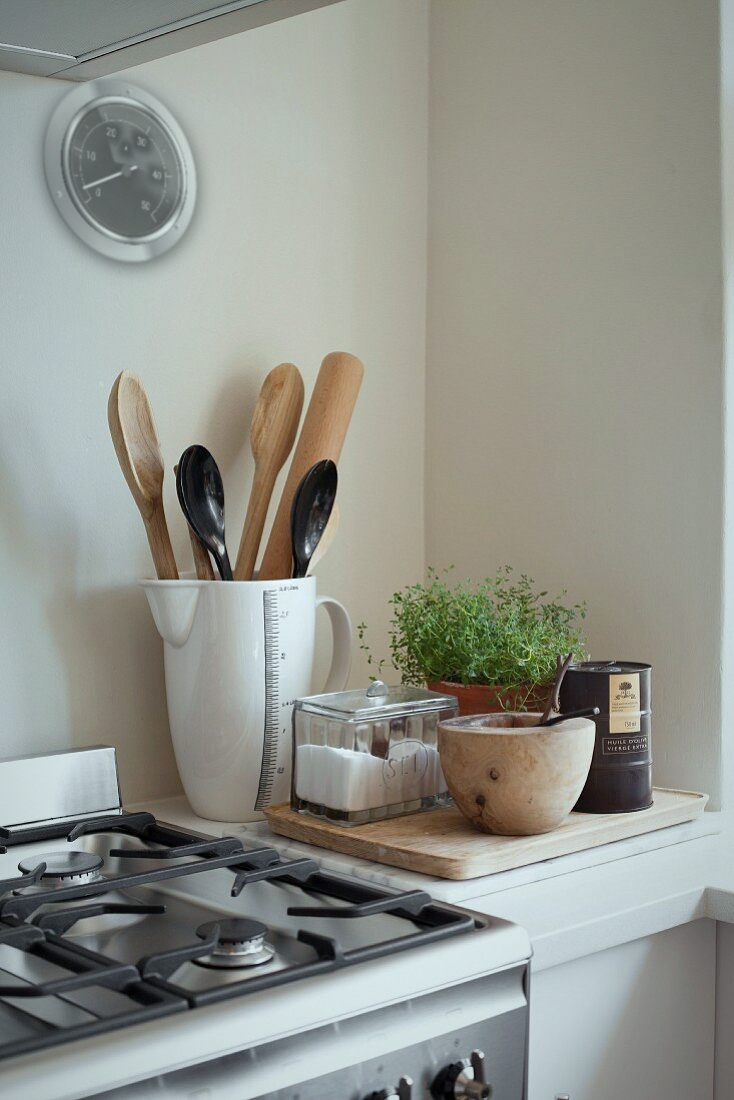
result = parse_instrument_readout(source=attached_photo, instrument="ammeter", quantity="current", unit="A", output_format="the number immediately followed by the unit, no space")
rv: 2.5A
